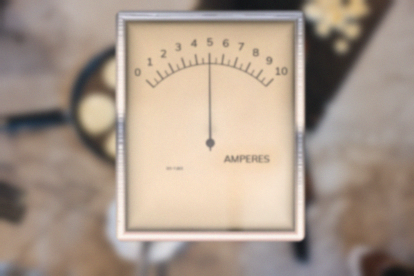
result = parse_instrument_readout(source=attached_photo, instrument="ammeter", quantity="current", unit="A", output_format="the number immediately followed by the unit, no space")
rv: 5A
